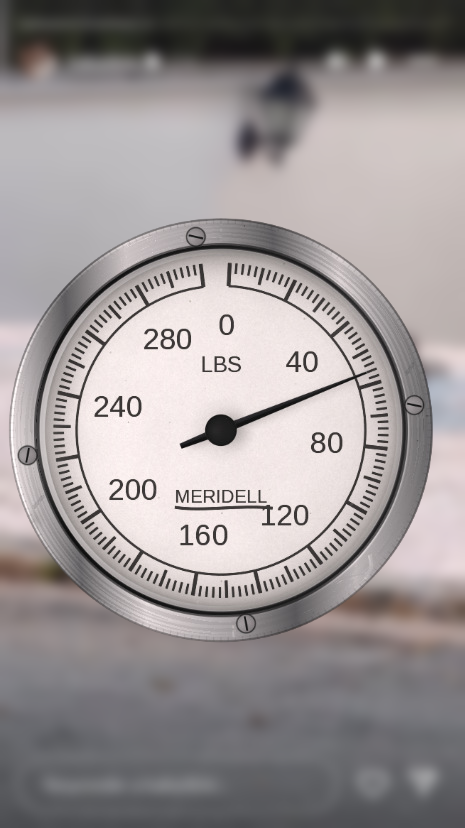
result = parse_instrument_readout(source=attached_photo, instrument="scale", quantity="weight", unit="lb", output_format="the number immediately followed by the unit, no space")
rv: 56lb
